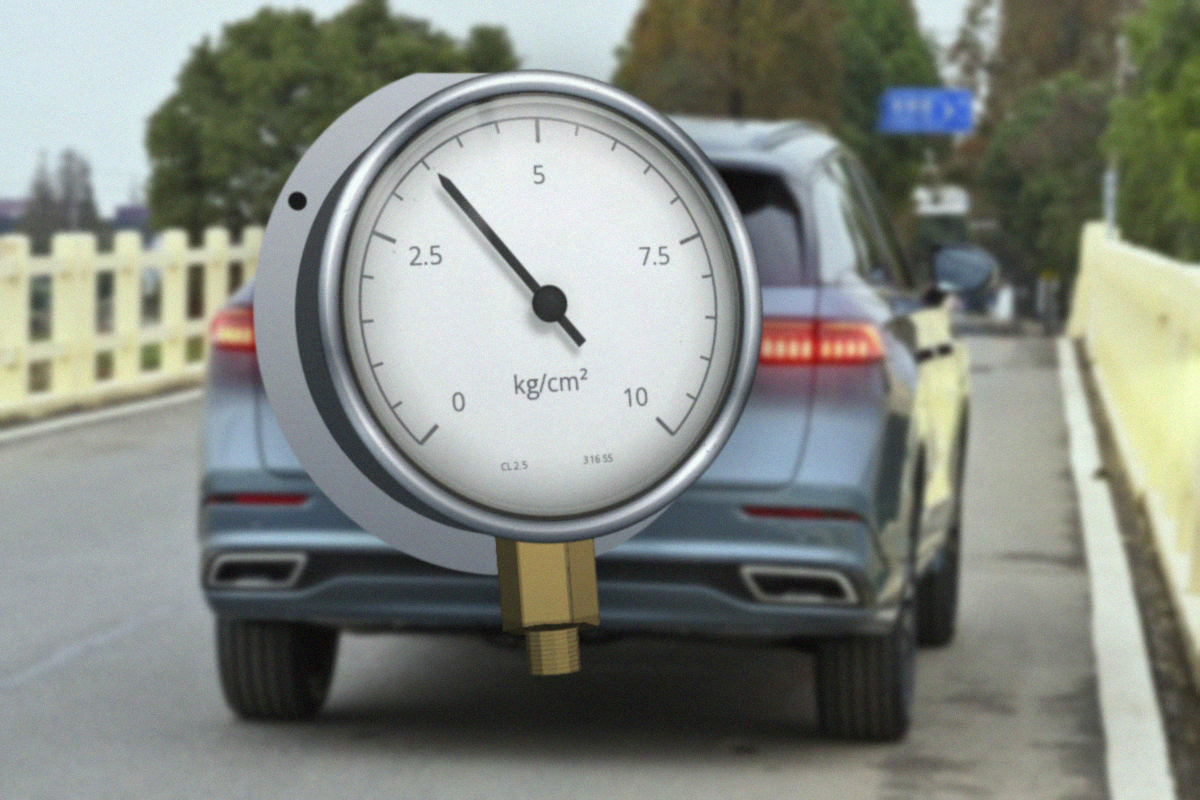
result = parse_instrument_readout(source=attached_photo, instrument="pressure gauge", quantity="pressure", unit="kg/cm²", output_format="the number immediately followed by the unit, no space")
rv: 3.5kg/cm²
